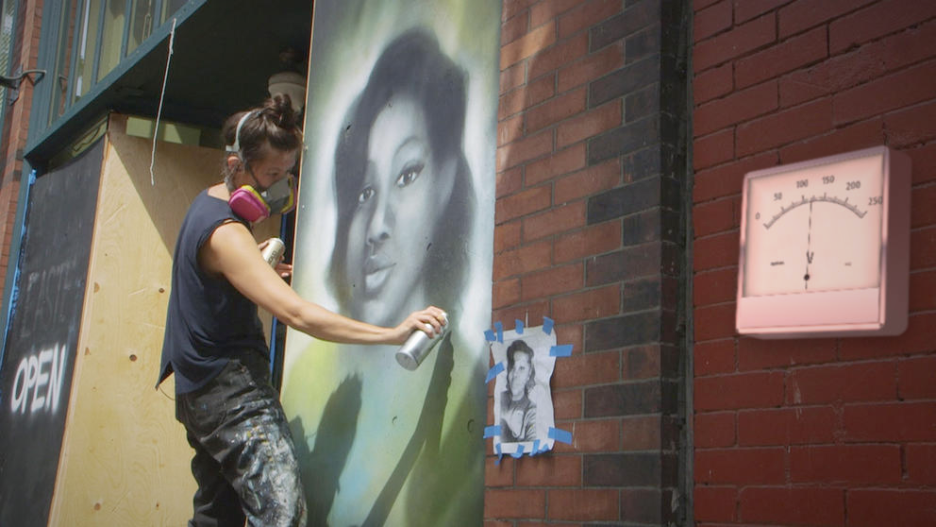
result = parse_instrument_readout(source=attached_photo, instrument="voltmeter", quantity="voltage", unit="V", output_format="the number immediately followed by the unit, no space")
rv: 125V
